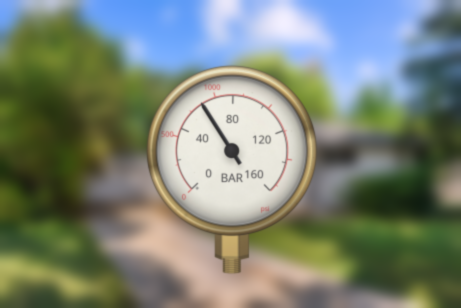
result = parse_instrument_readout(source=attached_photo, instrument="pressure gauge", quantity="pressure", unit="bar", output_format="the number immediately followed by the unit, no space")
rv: 60bar
